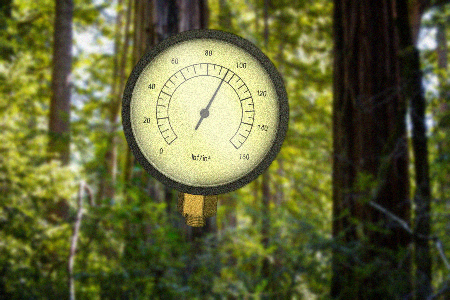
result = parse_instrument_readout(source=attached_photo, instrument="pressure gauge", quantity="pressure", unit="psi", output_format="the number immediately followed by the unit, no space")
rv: 95psi
